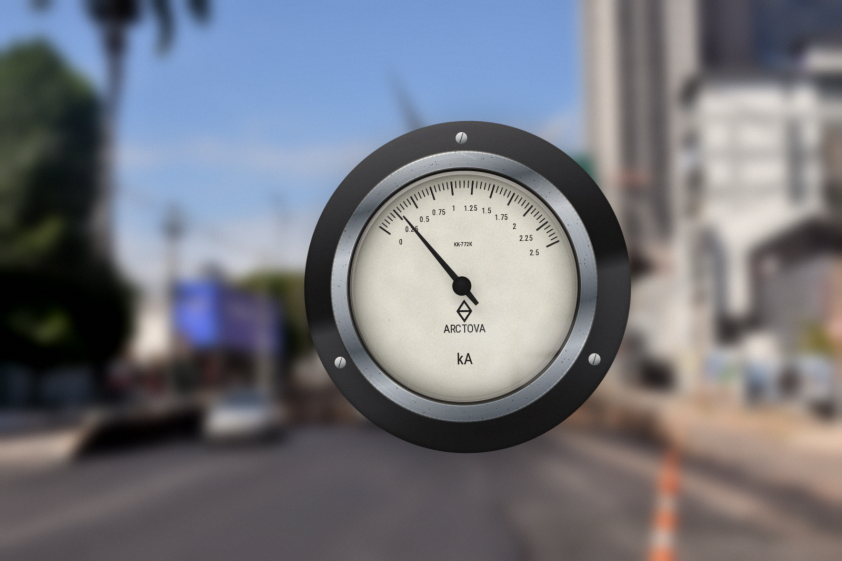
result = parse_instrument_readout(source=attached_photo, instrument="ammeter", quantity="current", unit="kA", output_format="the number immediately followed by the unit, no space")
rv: 0.3kA
